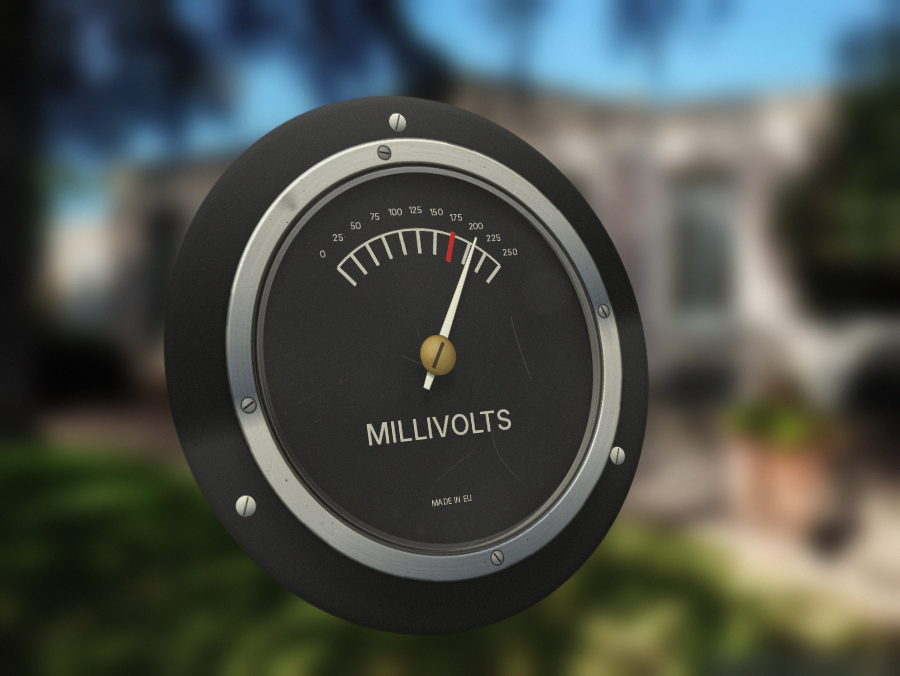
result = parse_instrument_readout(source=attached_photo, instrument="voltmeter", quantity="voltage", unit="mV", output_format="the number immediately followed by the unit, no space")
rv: 200mV
